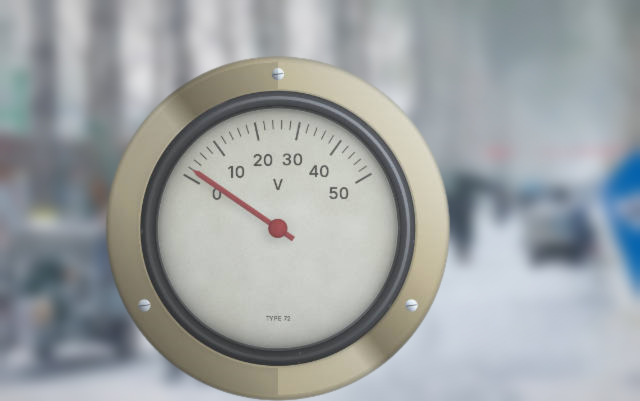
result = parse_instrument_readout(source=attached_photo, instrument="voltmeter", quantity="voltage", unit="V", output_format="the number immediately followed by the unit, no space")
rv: 2V
